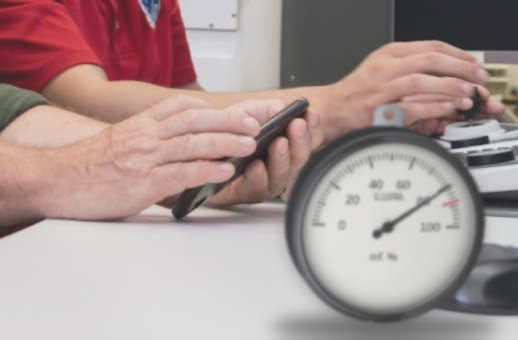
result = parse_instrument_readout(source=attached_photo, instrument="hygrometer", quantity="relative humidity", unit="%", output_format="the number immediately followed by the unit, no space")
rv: 80%
